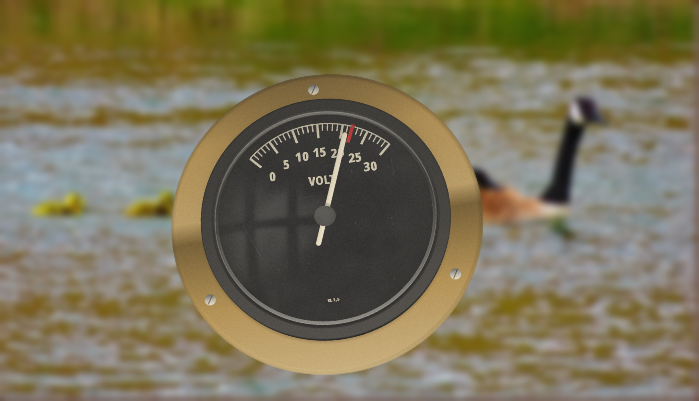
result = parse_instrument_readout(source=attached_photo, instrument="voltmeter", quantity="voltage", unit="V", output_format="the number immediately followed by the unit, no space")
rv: 21V
